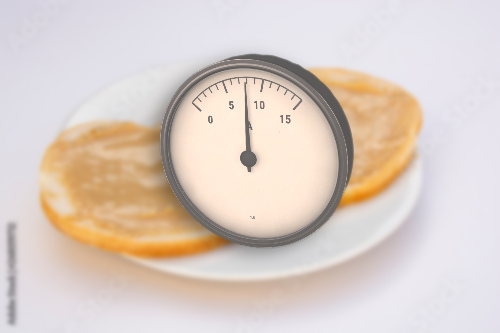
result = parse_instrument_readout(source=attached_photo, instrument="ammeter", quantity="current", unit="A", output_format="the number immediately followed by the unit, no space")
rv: 8A
